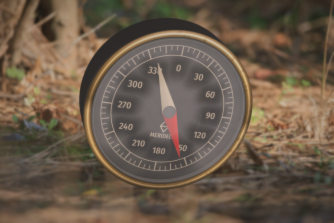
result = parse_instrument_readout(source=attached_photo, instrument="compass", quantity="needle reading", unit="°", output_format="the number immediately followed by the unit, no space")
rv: 155°
